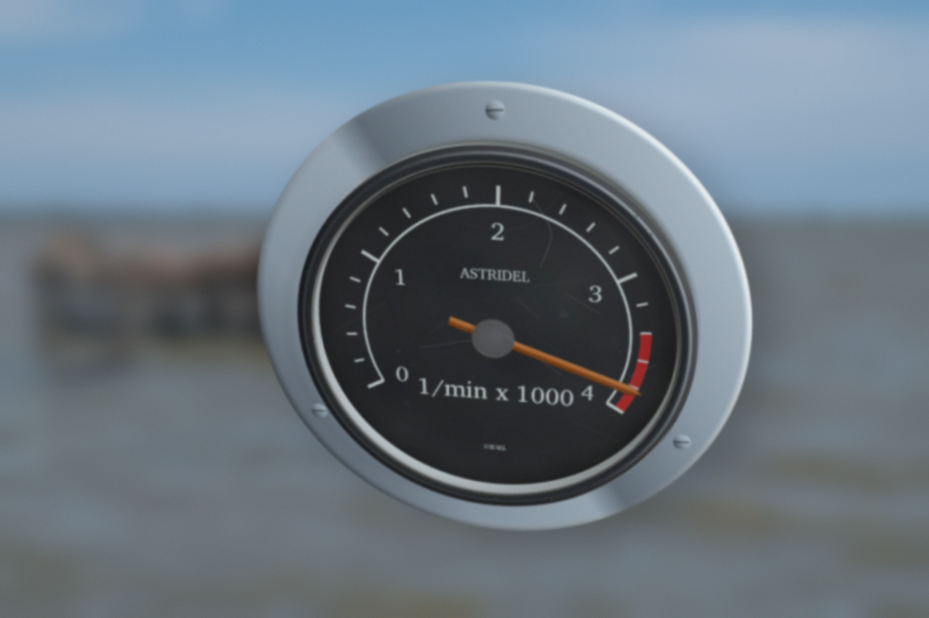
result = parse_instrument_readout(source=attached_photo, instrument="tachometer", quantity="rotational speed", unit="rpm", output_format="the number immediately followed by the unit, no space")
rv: 3800rpm
